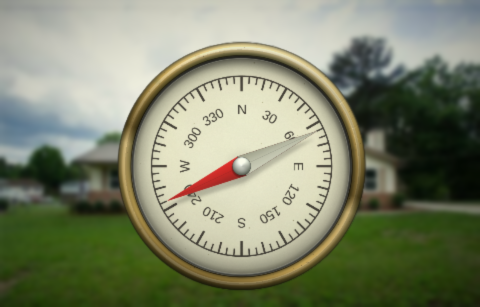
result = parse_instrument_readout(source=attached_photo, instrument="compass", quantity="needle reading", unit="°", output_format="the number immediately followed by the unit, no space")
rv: 245°
